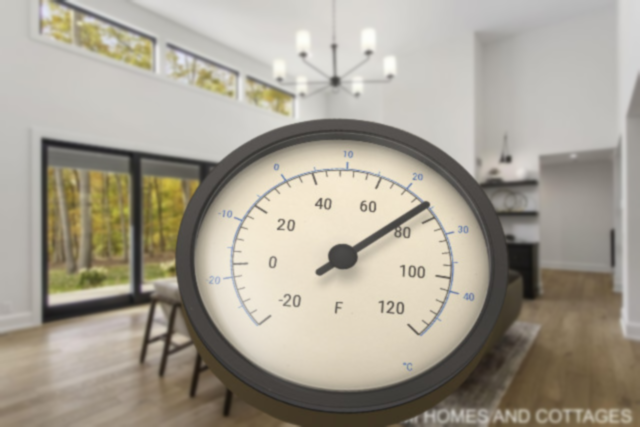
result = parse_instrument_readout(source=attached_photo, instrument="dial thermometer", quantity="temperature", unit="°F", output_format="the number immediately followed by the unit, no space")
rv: 76°F
